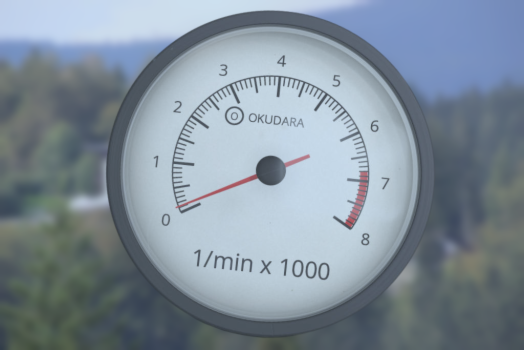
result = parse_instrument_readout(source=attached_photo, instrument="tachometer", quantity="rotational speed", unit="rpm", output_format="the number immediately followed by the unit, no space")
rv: 100rpm
